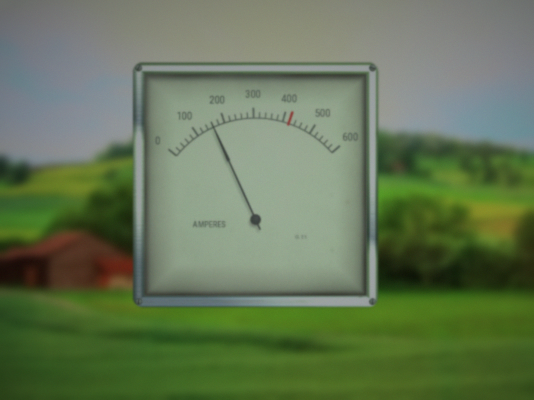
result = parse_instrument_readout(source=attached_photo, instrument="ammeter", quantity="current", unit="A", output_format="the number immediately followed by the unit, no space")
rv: 160A
